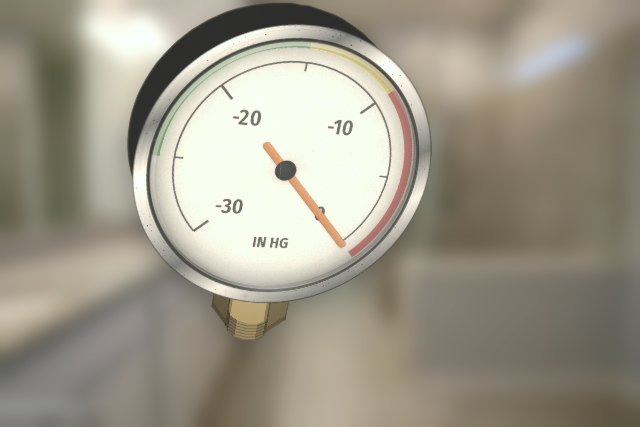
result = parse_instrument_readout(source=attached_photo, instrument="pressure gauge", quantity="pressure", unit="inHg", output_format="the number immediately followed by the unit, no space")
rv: 0inHg
